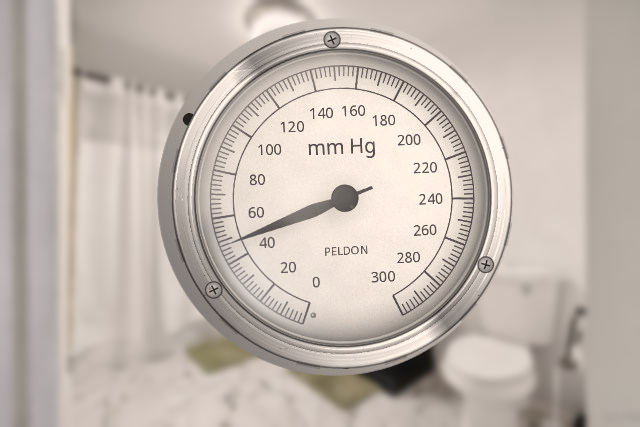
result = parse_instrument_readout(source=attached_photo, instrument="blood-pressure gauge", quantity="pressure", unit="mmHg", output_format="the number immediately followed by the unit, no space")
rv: 48mmHg
